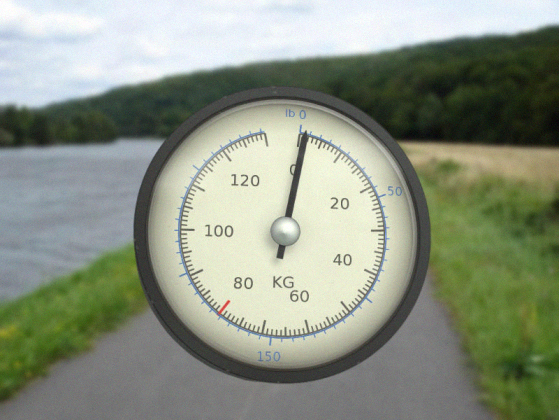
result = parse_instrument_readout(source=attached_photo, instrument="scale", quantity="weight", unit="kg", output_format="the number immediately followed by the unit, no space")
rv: 1kg
